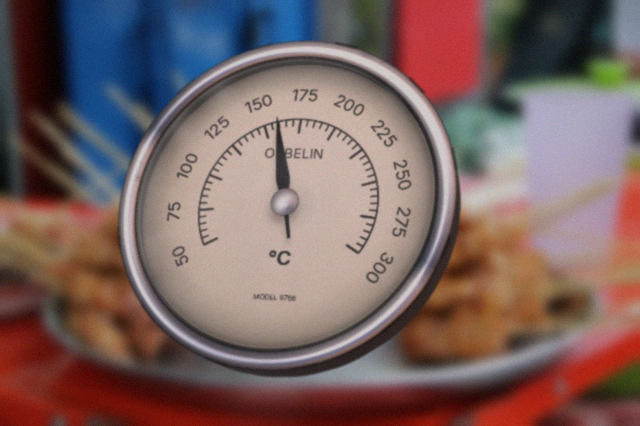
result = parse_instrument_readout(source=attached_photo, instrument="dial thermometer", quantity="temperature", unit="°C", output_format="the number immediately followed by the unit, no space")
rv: 160°C
